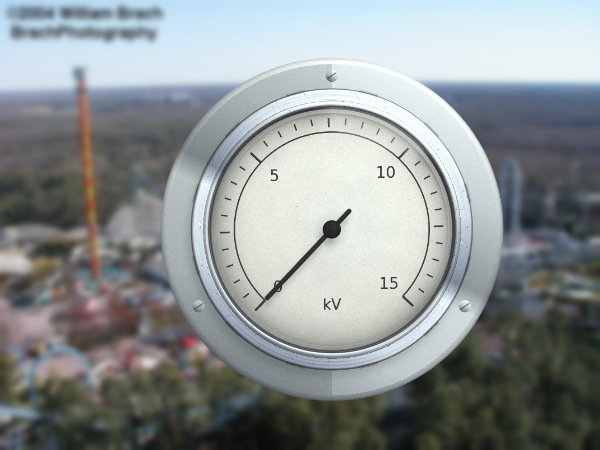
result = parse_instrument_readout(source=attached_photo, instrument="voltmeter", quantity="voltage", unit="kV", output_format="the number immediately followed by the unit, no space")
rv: 0kV
